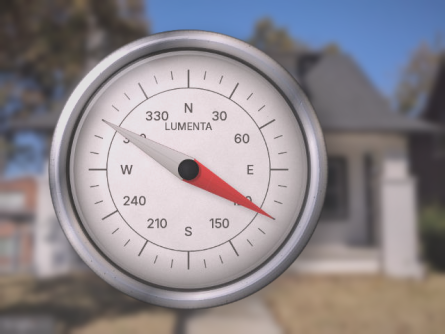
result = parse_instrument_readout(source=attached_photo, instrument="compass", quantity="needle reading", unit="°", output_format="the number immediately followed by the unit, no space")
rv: 120°
